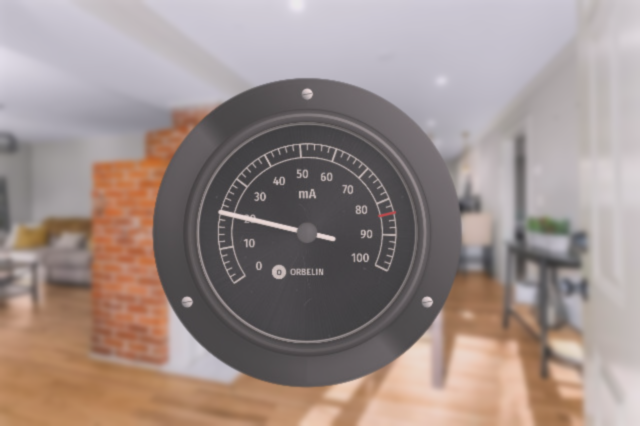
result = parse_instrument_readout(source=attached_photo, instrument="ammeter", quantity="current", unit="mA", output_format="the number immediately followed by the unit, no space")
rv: 20mA
